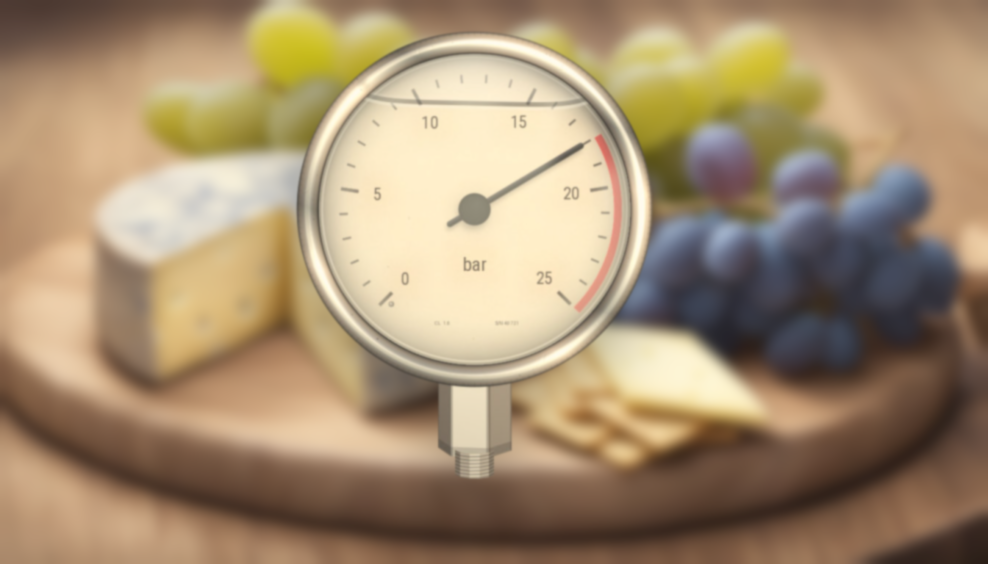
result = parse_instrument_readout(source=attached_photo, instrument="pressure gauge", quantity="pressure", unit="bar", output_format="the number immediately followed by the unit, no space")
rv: 18bar
